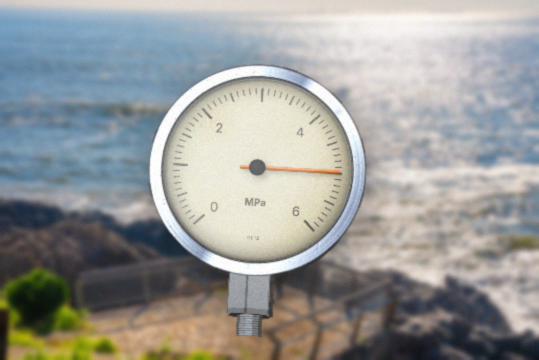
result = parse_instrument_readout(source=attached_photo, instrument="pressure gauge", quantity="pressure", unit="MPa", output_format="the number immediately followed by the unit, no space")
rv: 5MPa
